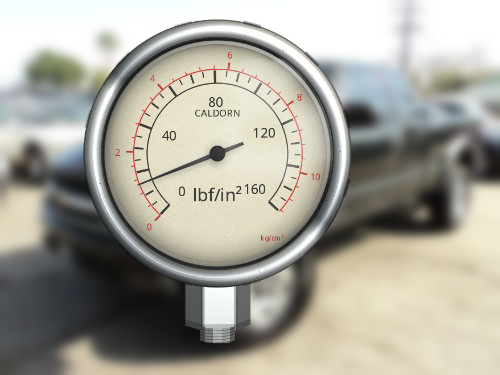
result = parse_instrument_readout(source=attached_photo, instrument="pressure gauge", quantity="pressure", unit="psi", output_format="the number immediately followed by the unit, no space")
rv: 15psi
